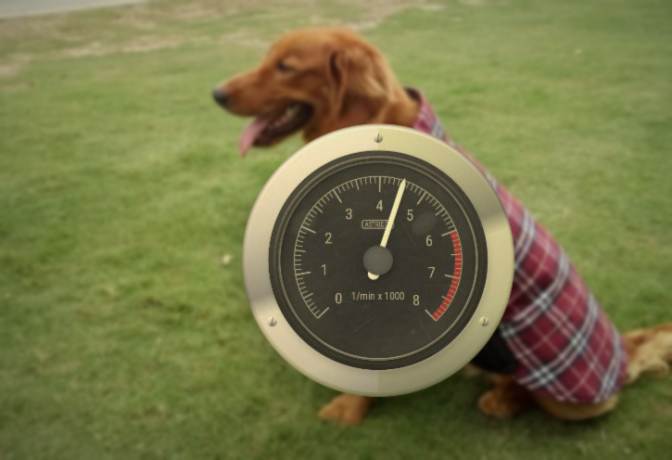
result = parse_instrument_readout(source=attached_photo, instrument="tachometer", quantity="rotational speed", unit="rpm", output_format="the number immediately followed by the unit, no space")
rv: 4500rpm
